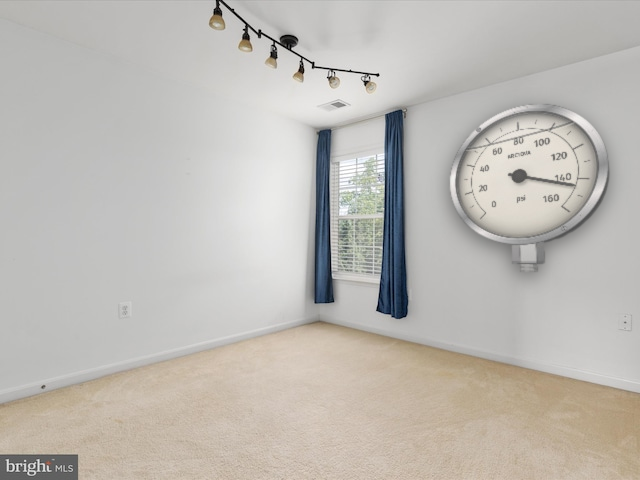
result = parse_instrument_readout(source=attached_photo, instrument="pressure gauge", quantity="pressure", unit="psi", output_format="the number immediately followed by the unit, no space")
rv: 145psi
